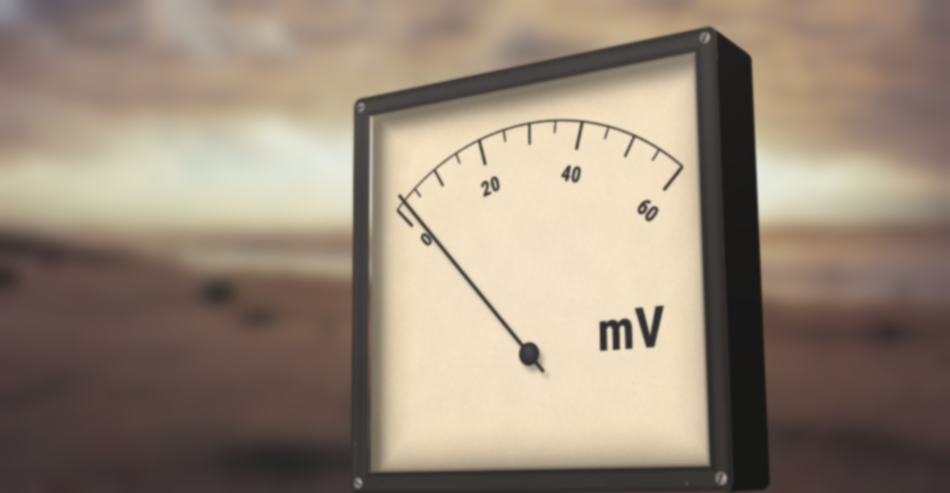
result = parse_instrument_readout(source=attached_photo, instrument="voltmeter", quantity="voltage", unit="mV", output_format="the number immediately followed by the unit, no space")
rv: 2.5mV
